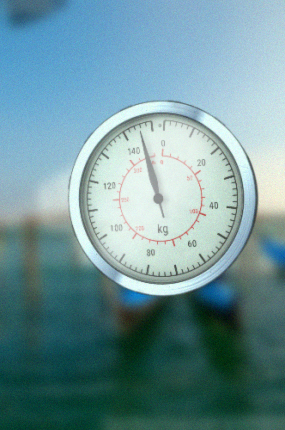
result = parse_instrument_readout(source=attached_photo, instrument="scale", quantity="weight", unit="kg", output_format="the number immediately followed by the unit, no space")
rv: 146kg
